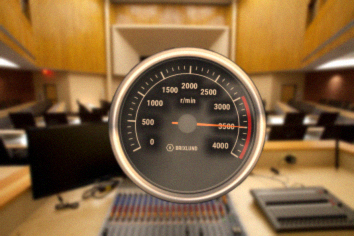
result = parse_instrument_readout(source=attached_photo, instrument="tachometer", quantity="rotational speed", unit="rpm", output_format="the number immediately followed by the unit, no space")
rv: 3500rpm
